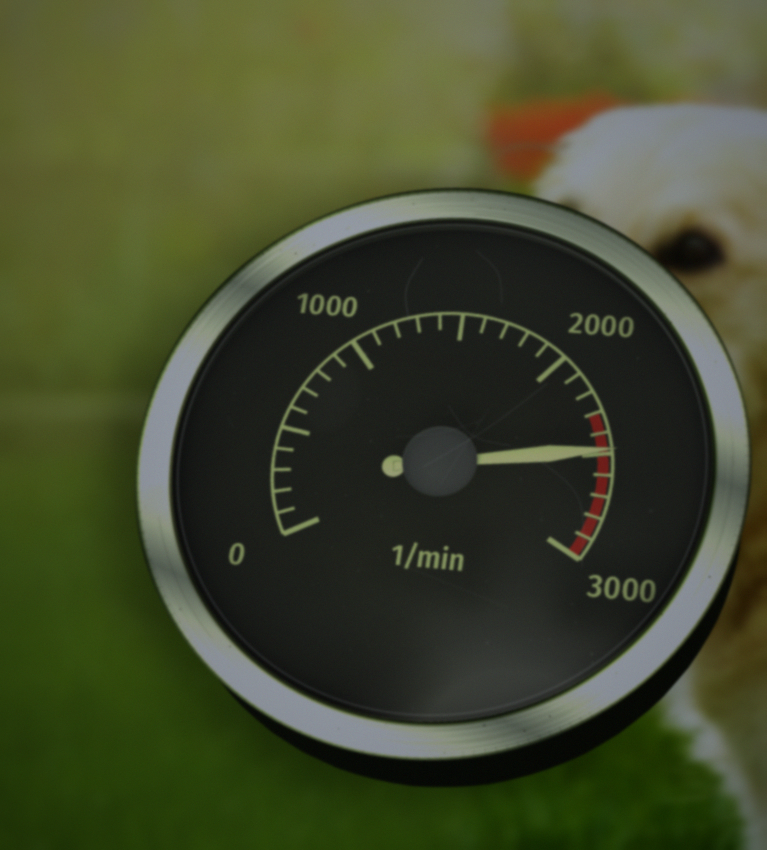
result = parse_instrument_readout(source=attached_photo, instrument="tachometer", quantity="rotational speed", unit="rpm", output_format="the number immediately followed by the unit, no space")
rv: 2500rpm
